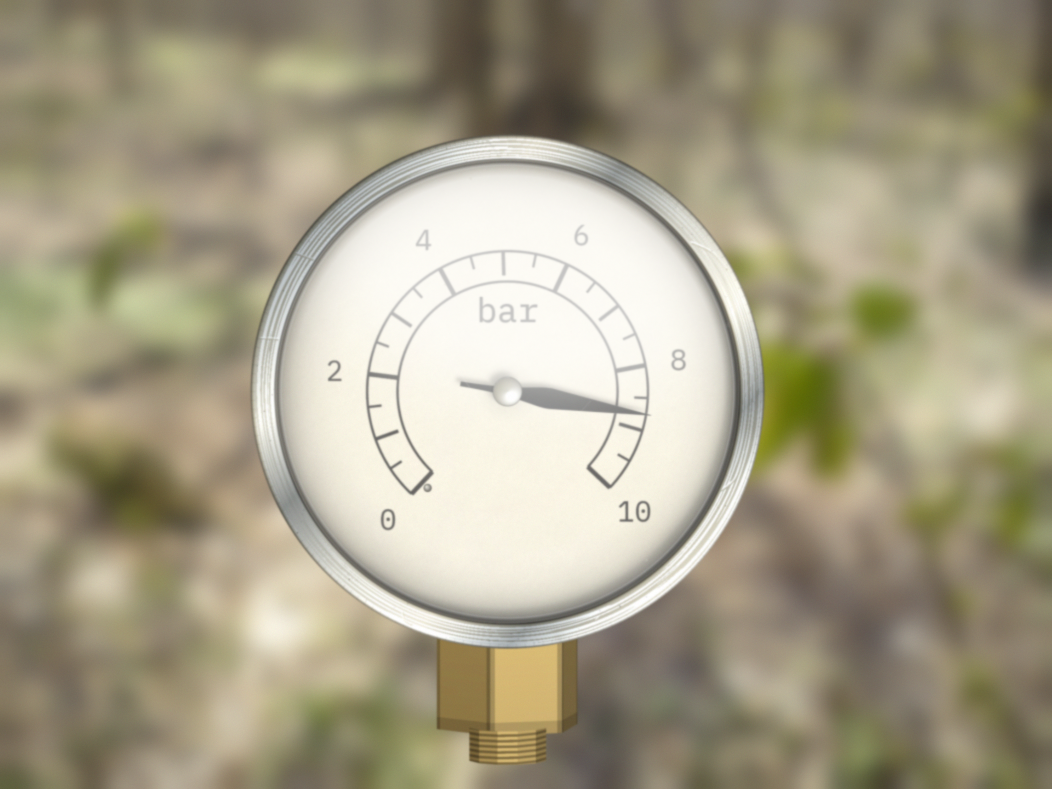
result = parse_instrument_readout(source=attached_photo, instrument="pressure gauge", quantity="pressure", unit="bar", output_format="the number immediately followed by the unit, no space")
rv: 8.75bar
